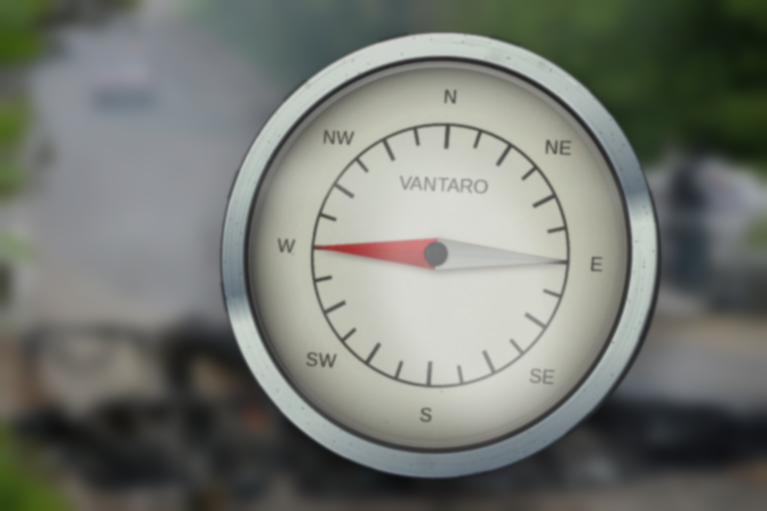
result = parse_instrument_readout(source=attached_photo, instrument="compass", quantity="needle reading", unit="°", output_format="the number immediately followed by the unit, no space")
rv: 270°
